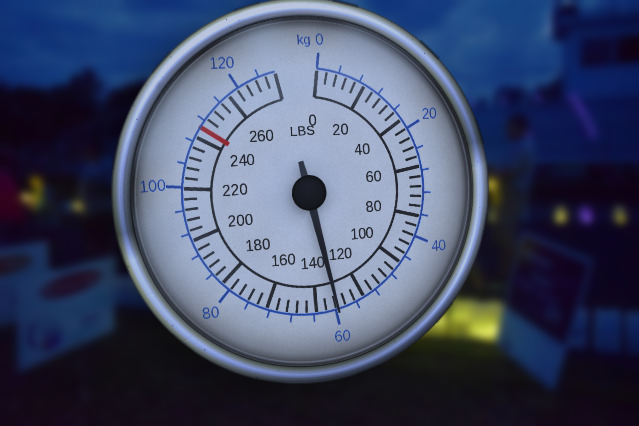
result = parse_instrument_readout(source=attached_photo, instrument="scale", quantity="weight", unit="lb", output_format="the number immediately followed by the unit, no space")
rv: 132lb
